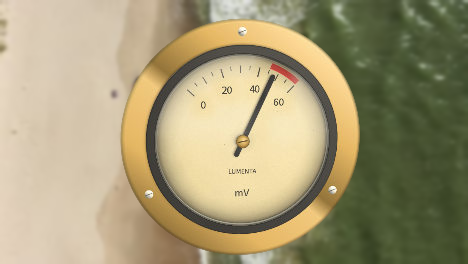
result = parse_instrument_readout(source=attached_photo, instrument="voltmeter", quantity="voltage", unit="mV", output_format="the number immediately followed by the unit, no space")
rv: 47.5mV
